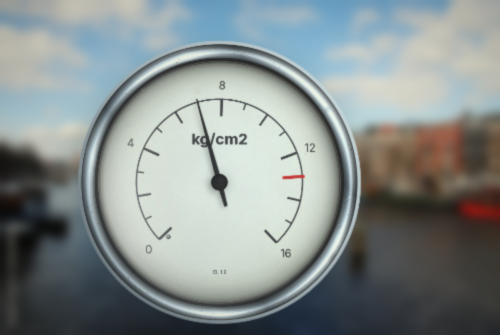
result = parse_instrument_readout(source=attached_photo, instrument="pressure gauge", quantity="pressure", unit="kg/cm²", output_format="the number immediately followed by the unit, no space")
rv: 7kg/cm²
